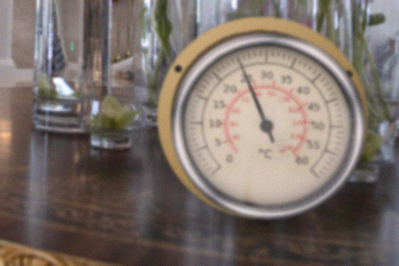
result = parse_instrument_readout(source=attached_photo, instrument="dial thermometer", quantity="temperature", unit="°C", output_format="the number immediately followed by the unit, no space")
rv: 25°C
